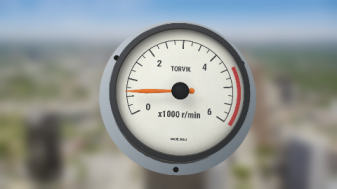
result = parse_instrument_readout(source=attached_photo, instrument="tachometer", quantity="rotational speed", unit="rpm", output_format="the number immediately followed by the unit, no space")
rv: 625rpm
